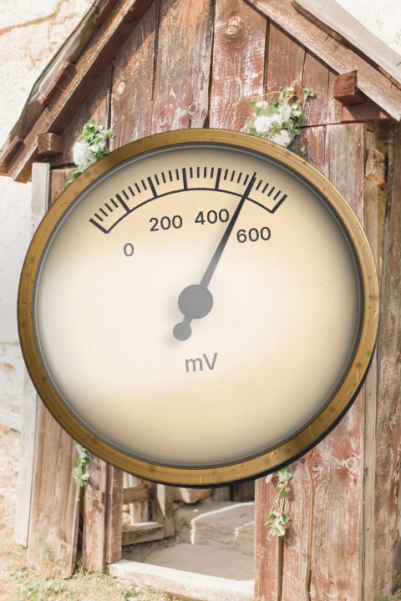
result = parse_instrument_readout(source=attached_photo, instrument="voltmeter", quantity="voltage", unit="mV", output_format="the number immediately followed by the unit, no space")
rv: 500mV
